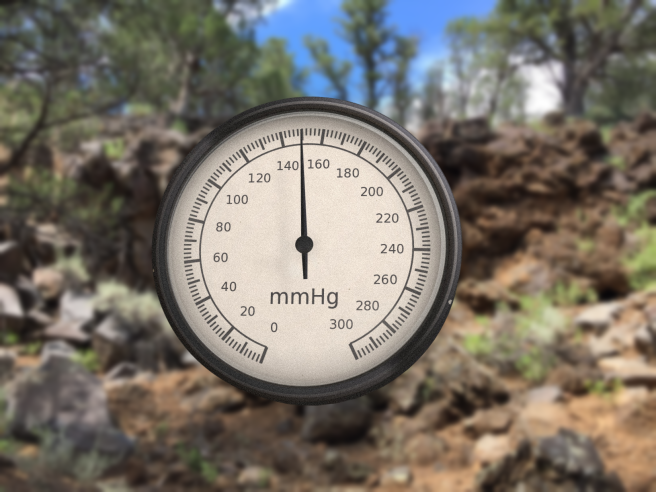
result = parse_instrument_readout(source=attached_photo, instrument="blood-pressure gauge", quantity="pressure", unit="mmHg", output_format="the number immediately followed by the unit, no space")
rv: 150mmHg
